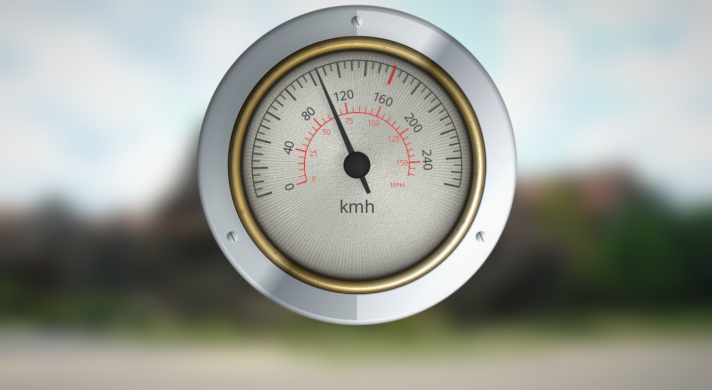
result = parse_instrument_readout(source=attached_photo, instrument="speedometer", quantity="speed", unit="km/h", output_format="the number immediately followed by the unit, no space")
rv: 105km/h
